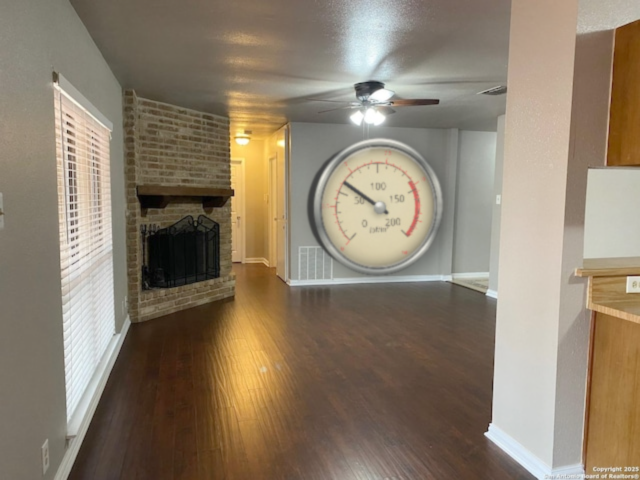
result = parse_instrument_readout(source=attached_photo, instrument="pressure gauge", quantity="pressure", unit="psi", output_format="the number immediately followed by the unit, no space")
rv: 60psi
